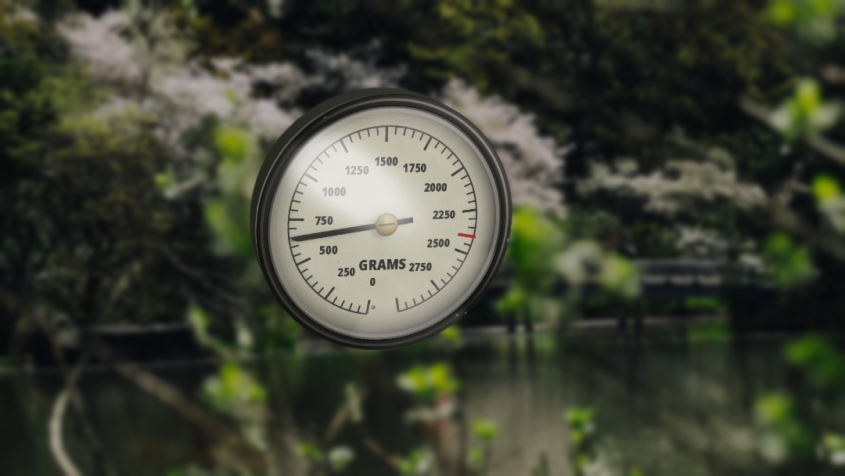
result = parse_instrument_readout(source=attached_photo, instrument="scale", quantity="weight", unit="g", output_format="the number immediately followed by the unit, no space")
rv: 650g
